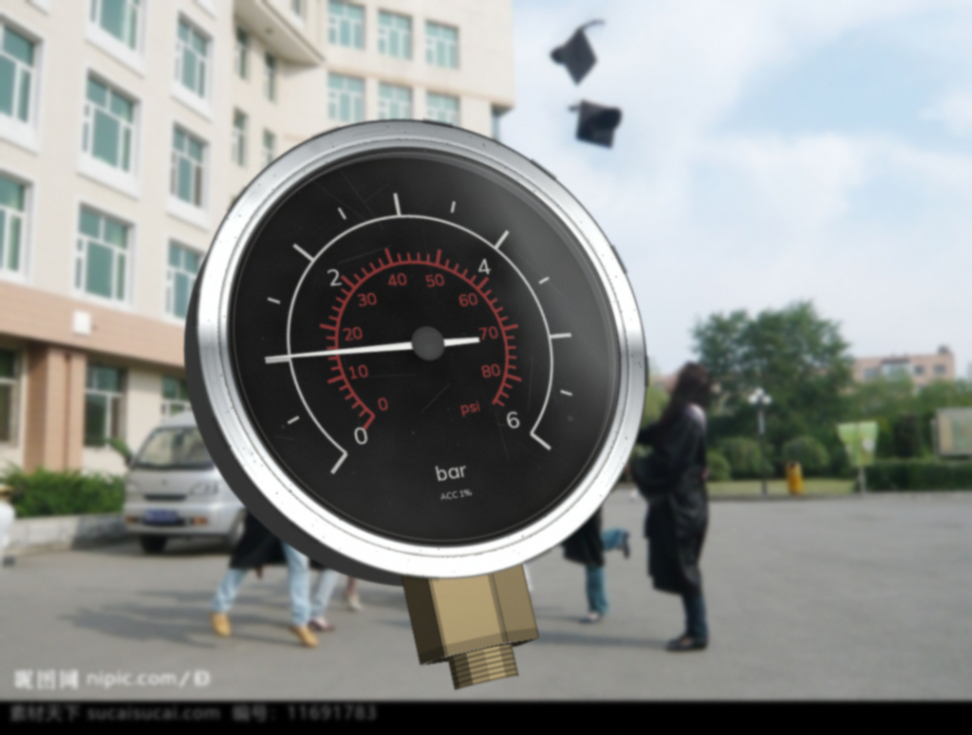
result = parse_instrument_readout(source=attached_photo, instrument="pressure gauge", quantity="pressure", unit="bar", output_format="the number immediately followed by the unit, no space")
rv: 1bar
